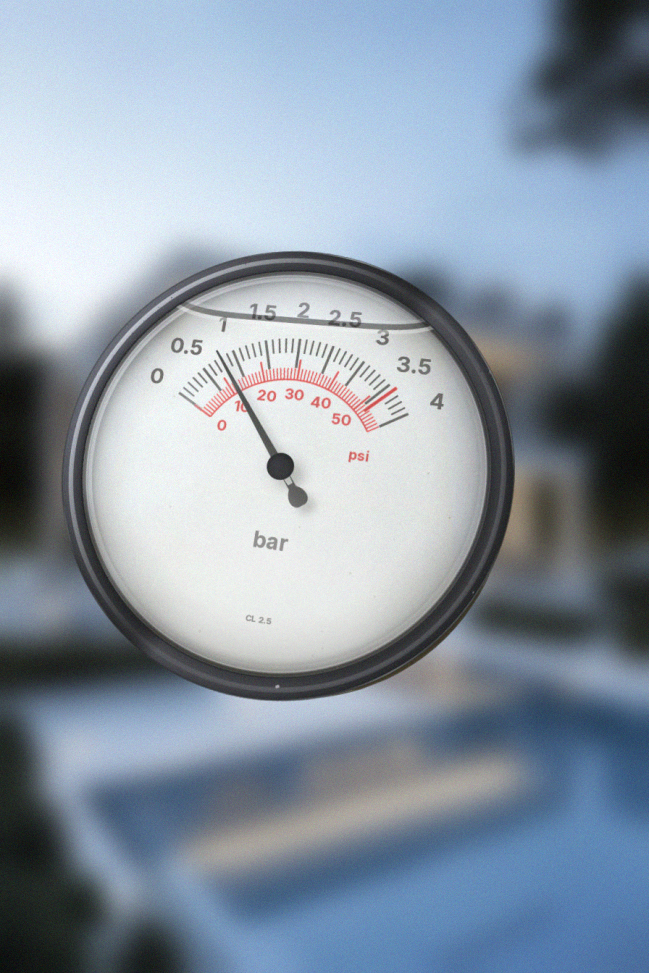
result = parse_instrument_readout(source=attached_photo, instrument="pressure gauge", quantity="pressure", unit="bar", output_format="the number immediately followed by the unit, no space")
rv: 0.8bar
